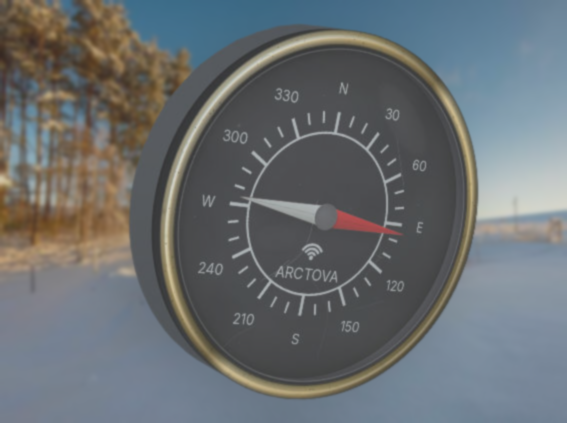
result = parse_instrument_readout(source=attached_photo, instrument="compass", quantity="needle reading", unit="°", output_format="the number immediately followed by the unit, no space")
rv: 95°
